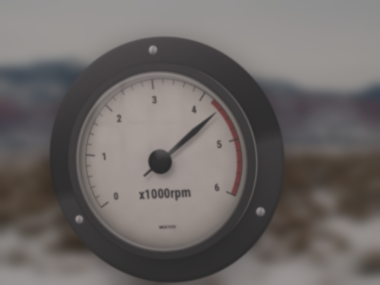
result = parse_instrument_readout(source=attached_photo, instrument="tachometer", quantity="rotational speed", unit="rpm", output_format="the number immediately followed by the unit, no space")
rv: 4400rpm
